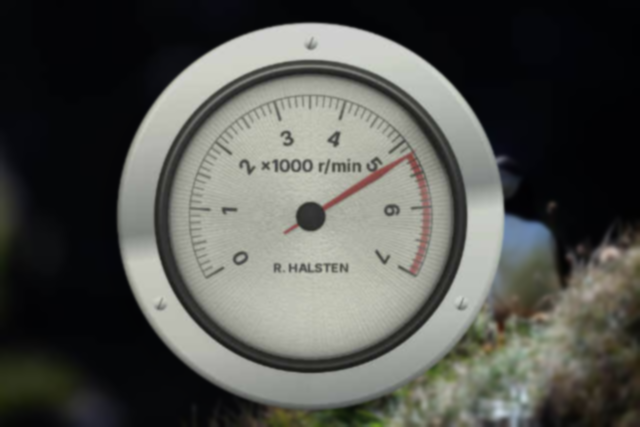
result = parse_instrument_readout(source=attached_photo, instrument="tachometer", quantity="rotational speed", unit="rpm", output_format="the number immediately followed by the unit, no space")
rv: 5200rpm
